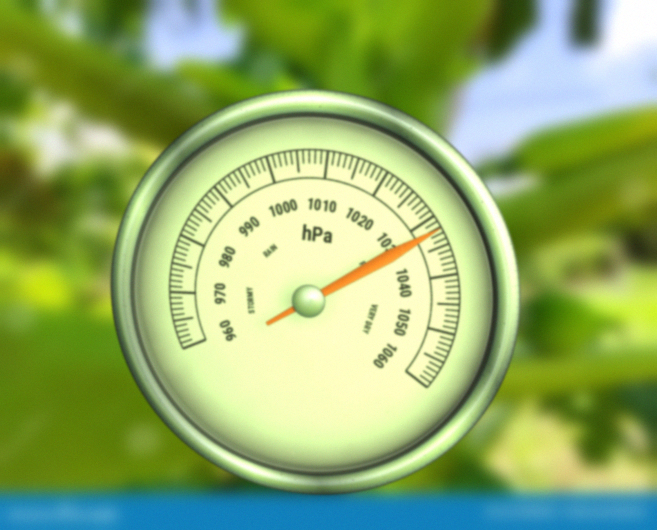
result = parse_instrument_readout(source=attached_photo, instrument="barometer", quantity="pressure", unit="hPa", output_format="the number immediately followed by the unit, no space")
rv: 1032hPa
